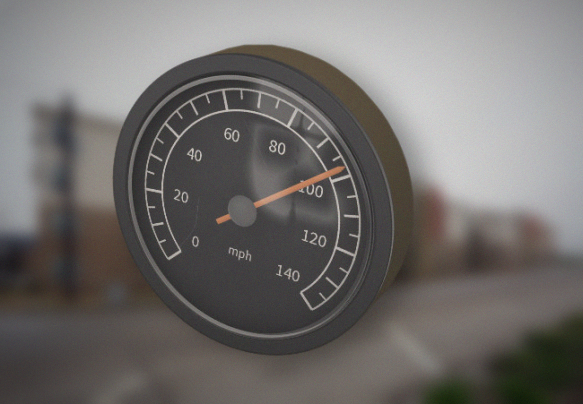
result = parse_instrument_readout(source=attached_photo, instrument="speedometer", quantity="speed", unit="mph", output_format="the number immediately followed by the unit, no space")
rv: 97.5mph
